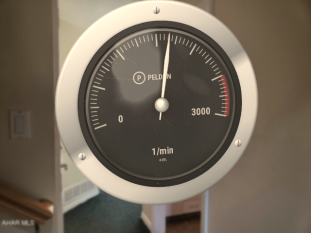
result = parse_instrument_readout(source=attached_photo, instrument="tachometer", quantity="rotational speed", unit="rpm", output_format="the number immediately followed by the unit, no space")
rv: 1650rpm
